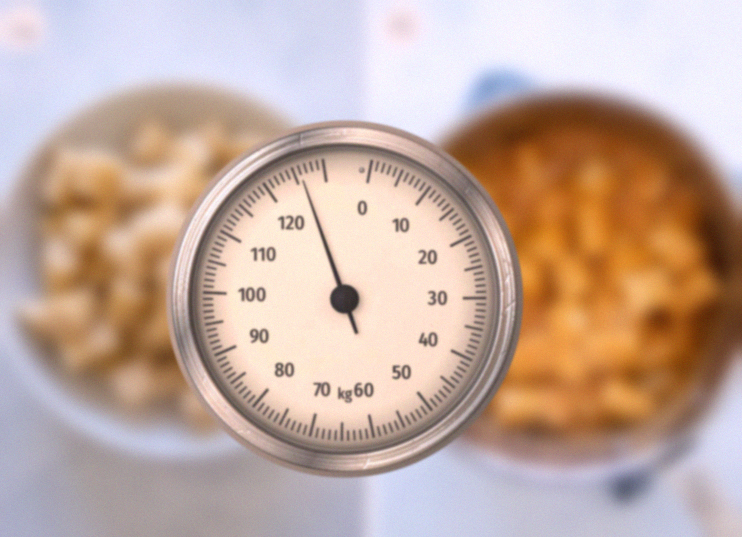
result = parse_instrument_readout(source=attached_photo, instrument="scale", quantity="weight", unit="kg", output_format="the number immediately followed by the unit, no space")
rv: 126kg
